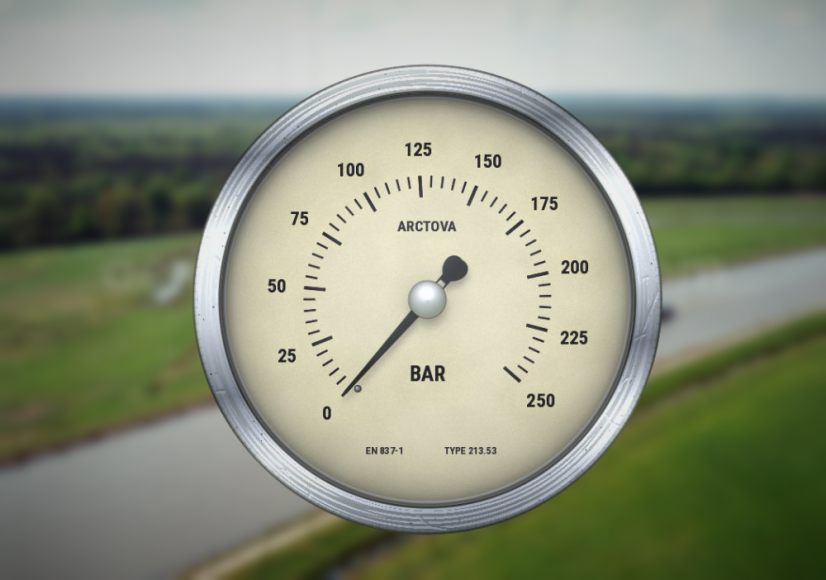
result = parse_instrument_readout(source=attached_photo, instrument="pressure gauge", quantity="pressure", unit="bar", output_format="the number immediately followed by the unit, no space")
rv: 0bar
